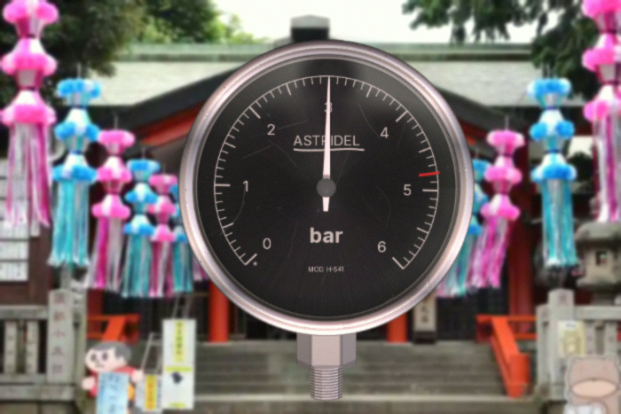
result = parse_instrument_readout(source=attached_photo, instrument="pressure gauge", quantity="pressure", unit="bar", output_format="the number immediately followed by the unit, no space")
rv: 3bar
